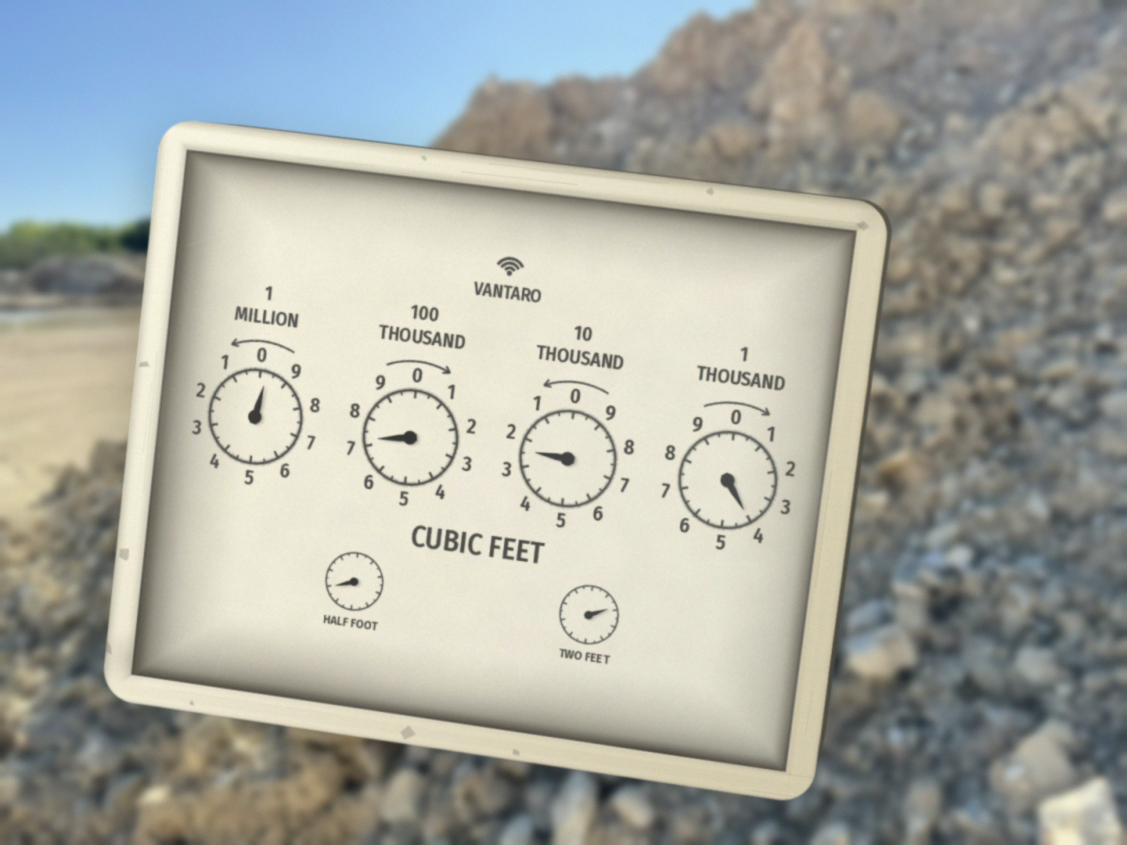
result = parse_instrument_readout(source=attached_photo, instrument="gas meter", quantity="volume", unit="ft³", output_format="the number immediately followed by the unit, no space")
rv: 972400ft³
